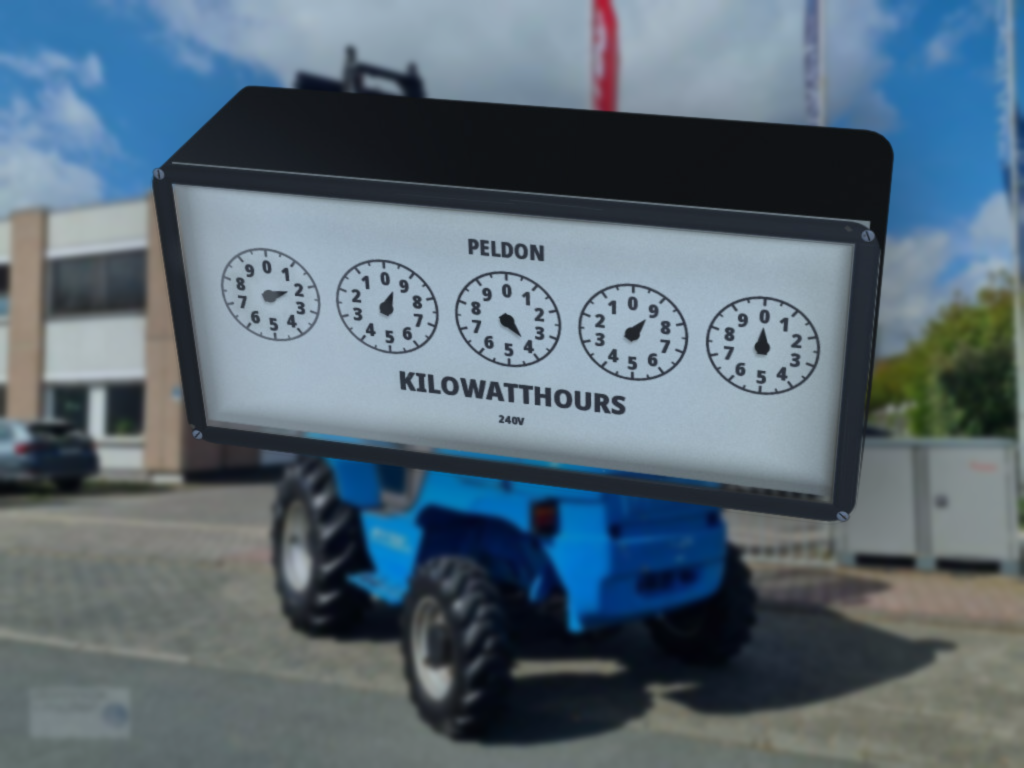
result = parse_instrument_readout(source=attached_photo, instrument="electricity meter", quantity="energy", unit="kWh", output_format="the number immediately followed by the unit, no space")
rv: 19390kWh
